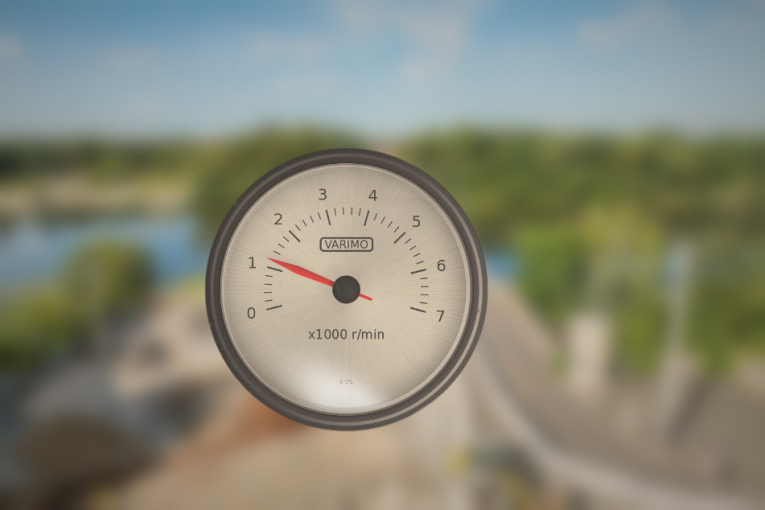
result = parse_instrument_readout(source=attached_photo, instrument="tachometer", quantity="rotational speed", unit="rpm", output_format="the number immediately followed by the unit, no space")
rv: 1200rpm
